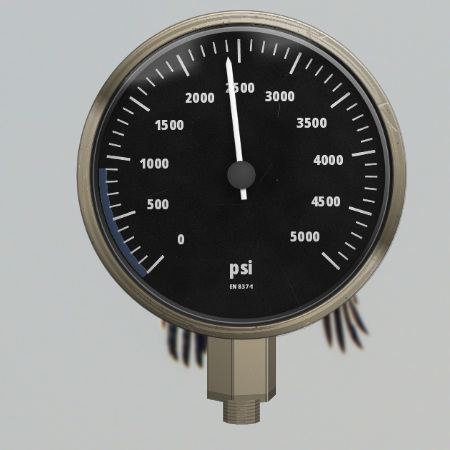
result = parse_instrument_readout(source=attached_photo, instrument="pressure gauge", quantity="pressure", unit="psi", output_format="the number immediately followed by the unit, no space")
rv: 2400psi
